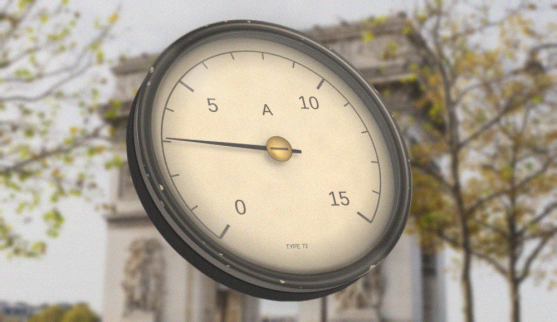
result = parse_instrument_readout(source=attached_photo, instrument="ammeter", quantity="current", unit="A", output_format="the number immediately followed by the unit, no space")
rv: 3A
